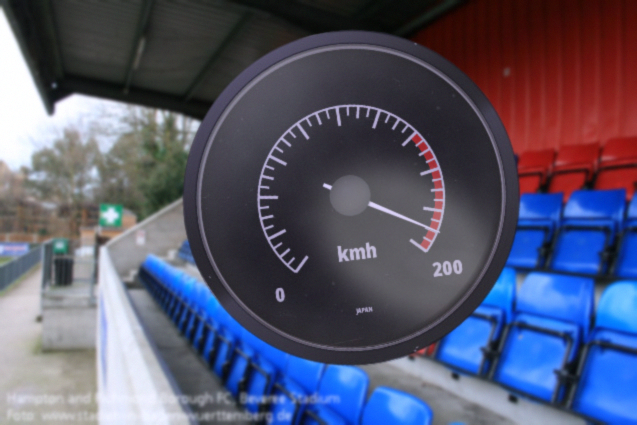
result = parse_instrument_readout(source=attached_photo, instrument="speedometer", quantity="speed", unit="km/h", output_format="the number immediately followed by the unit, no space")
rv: 190km/h
